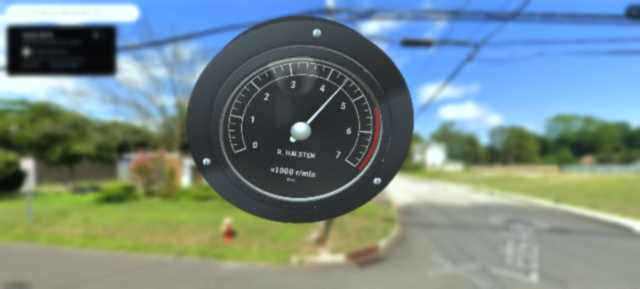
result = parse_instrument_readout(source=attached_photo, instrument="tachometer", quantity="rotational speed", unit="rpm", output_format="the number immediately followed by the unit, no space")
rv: 4400rpm
